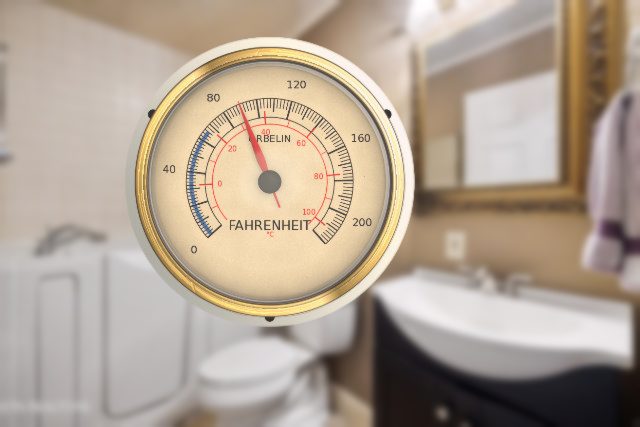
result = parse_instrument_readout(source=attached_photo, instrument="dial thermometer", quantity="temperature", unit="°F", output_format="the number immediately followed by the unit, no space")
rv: 90°F
